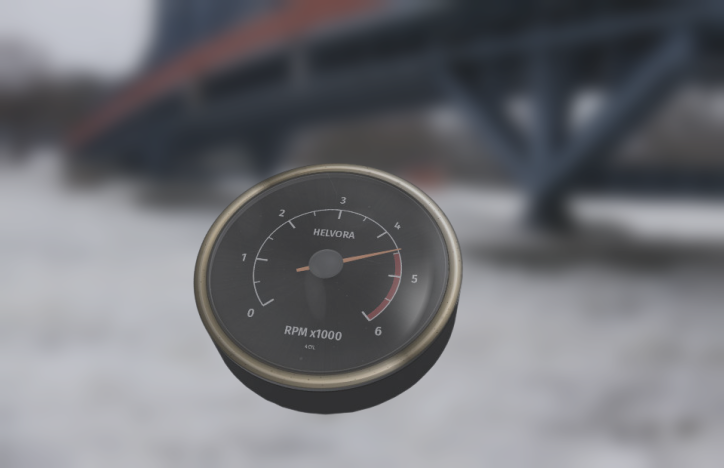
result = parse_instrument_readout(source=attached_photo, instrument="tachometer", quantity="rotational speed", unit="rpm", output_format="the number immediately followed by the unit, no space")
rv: 4500rpm
